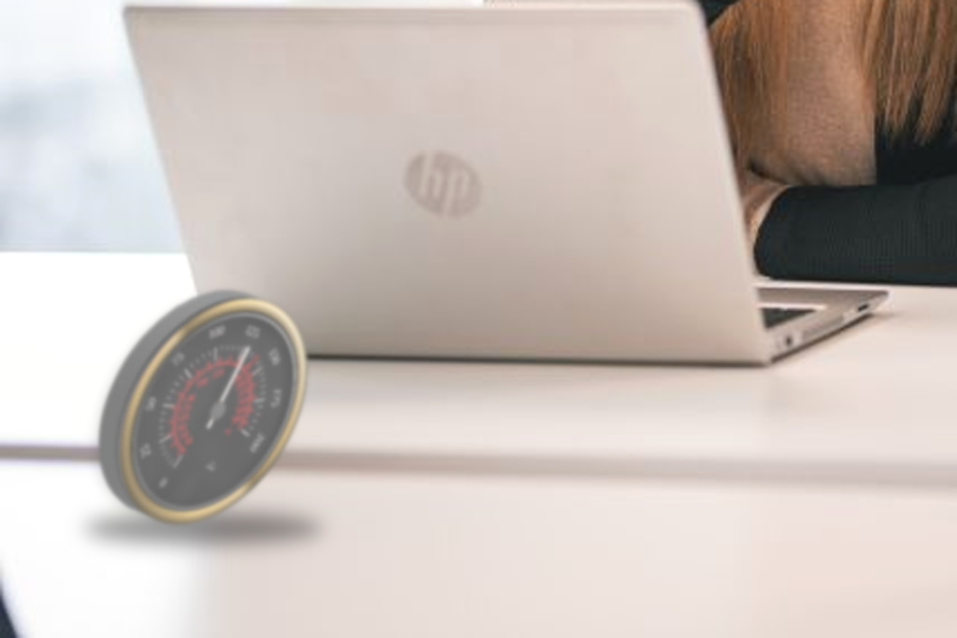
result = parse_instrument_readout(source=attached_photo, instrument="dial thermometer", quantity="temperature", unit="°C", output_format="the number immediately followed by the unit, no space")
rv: 125°C
